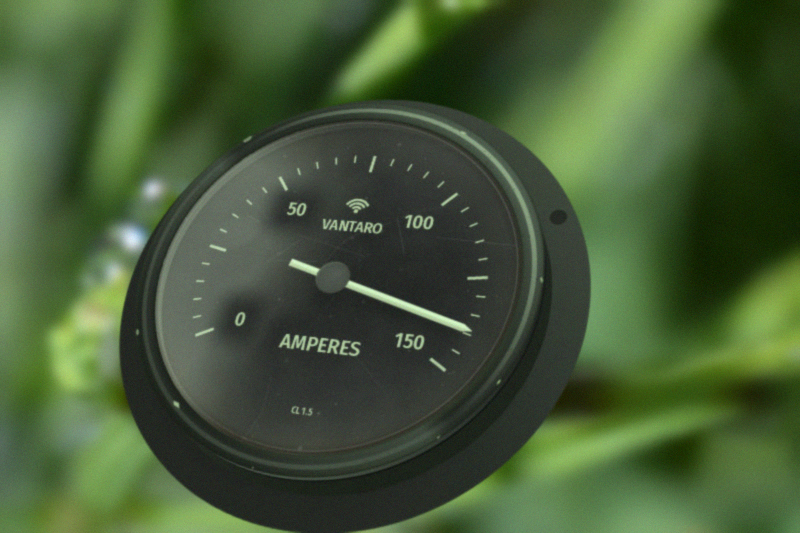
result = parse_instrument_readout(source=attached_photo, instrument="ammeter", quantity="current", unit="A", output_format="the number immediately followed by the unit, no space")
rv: 140A
